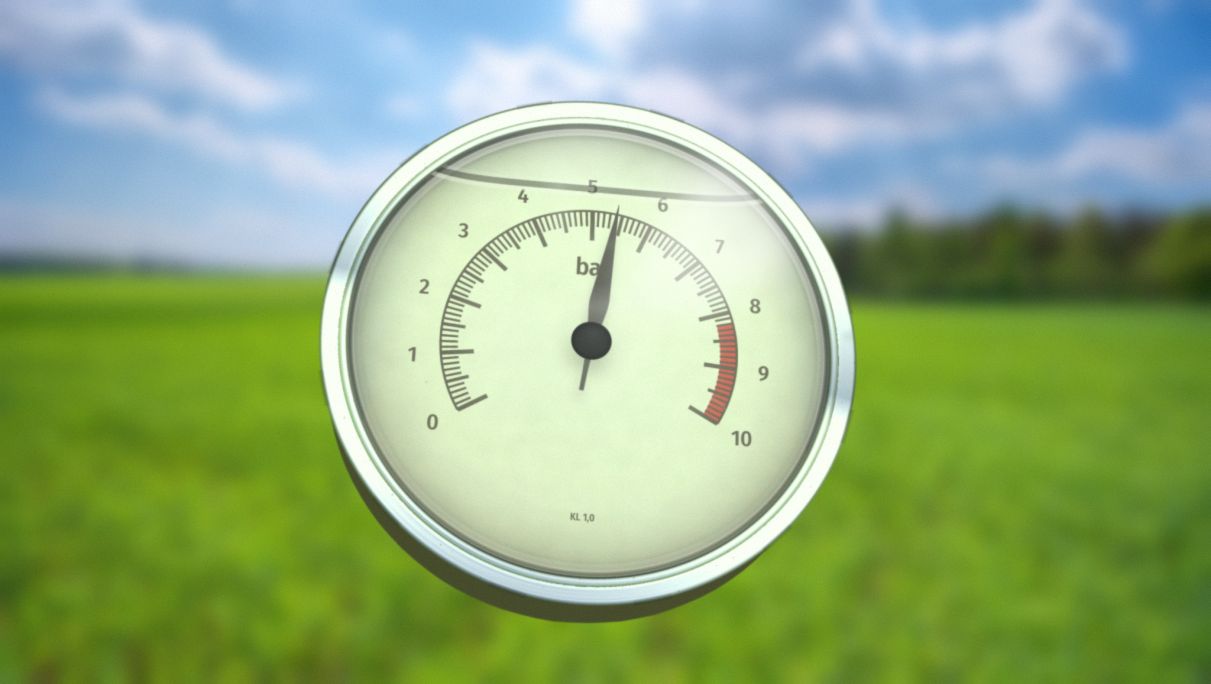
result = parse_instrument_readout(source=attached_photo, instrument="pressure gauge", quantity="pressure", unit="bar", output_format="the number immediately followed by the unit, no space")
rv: 5.4bar
